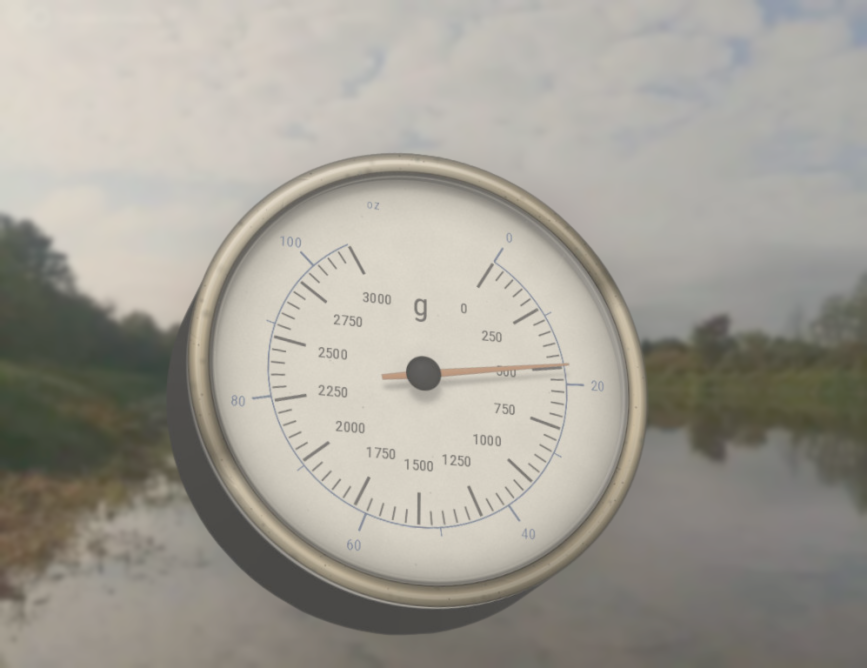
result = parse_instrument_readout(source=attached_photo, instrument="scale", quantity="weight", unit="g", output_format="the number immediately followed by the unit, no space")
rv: 500g
